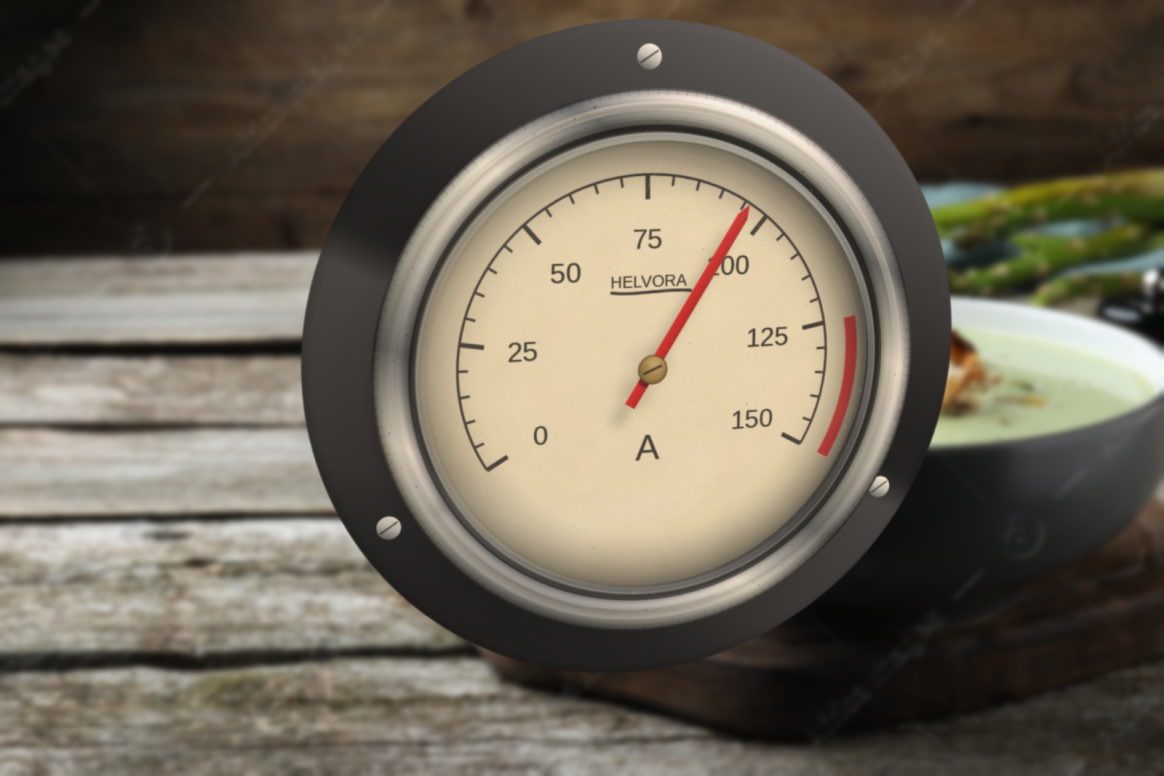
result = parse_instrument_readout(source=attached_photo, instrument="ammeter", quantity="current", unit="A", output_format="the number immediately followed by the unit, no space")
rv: 95A
